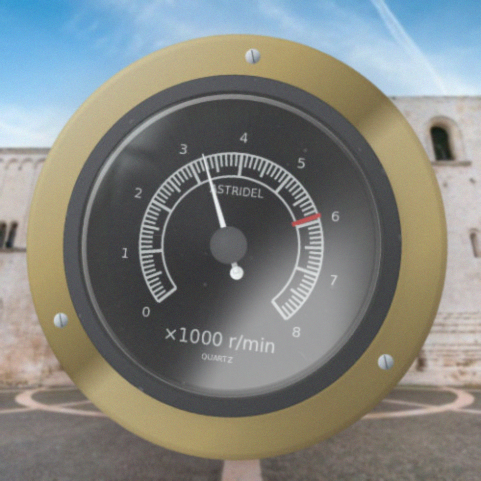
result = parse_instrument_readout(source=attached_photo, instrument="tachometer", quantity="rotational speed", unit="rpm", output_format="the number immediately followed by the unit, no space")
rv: 3300rpm
